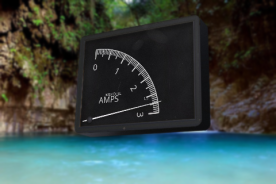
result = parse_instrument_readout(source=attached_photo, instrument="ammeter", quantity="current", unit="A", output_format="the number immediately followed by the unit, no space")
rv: 2.75A
